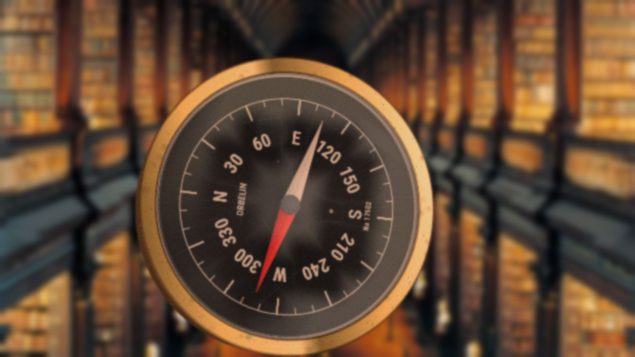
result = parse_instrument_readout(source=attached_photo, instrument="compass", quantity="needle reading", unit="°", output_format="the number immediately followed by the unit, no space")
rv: 285°
